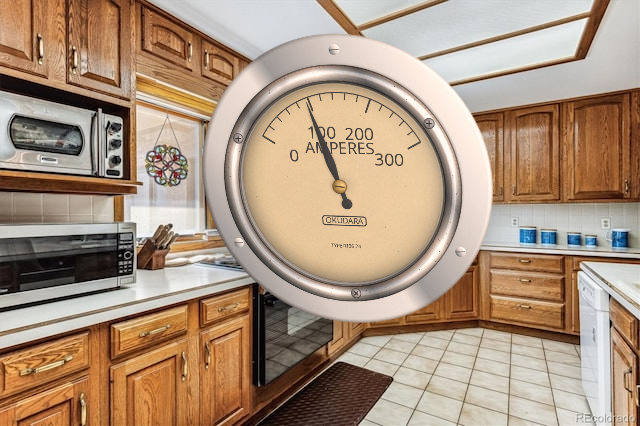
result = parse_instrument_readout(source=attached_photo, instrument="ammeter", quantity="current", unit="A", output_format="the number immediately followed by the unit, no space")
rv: 100A
